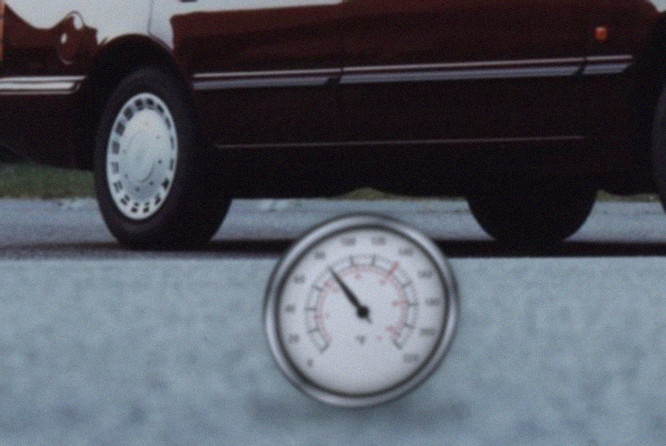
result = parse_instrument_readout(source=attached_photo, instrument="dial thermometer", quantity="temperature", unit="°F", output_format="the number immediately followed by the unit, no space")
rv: 80°F
